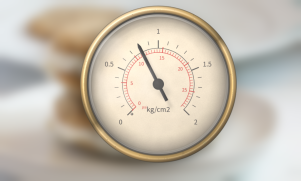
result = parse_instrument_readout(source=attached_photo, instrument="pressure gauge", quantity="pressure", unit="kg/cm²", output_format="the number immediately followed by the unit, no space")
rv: 0.8kg/cm²
